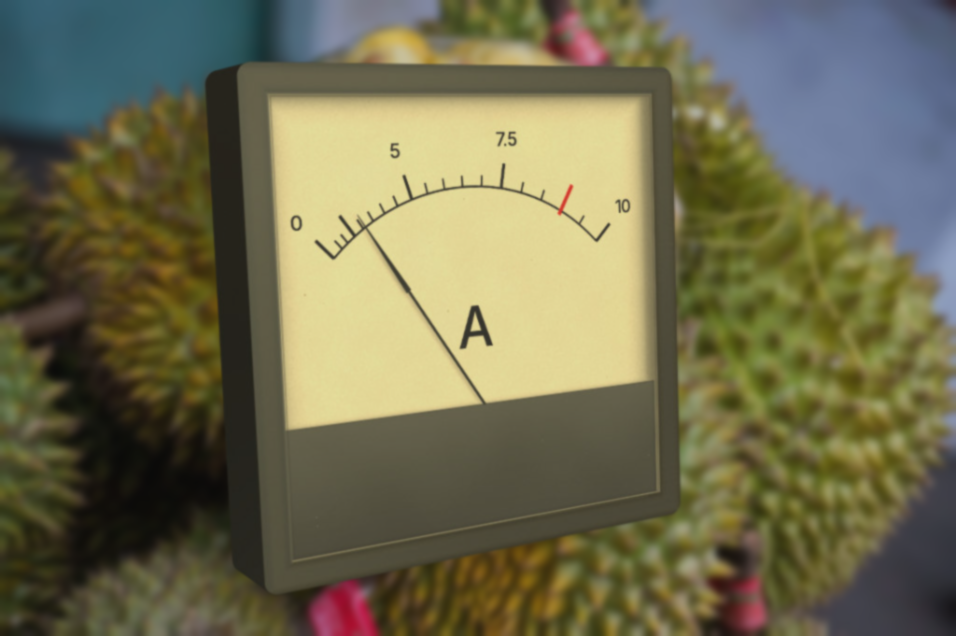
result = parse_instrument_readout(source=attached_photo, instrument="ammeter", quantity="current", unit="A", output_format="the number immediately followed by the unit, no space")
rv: 3A
